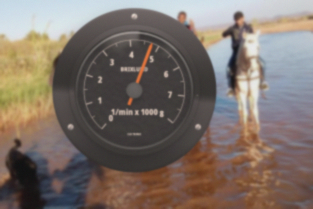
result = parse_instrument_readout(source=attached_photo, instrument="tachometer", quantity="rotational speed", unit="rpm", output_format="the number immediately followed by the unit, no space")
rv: 4750rpm
